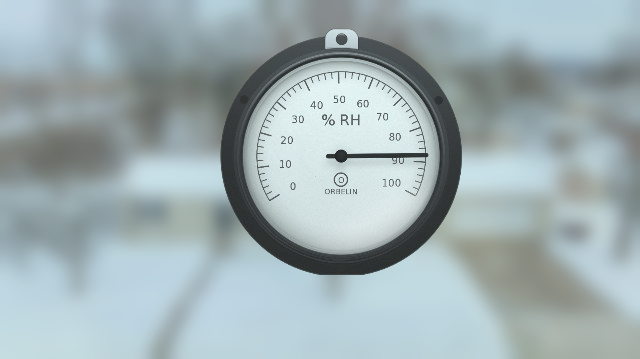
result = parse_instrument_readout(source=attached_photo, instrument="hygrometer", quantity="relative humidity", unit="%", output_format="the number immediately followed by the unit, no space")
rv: 88%
